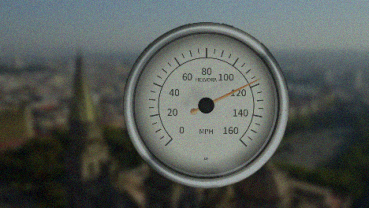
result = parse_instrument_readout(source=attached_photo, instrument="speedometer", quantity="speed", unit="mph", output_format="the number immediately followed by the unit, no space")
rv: 117.5mph
